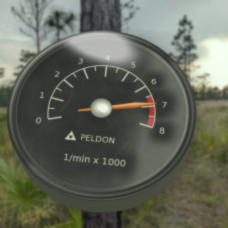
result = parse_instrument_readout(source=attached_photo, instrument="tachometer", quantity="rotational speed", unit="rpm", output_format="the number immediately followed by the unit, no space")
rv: 7000rpm
